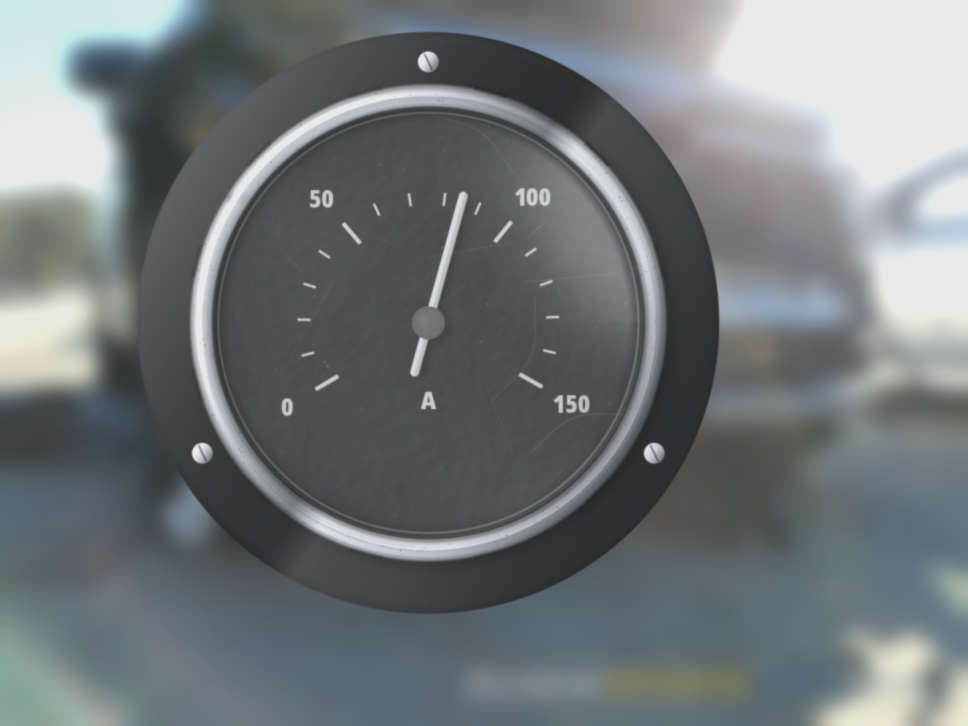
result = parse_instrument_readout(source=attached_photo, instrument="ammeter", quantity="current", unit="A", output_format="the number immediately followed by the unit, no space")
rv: 85A
